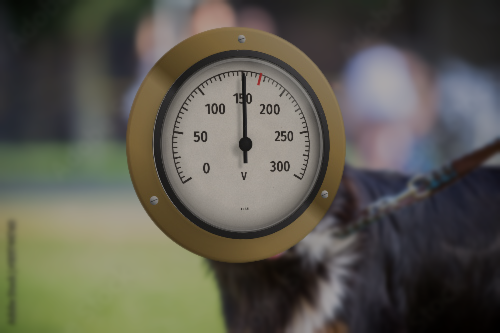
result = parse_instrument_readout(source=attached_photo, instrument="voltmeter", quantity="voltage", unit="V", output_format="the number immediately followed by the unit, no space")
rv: 150V
